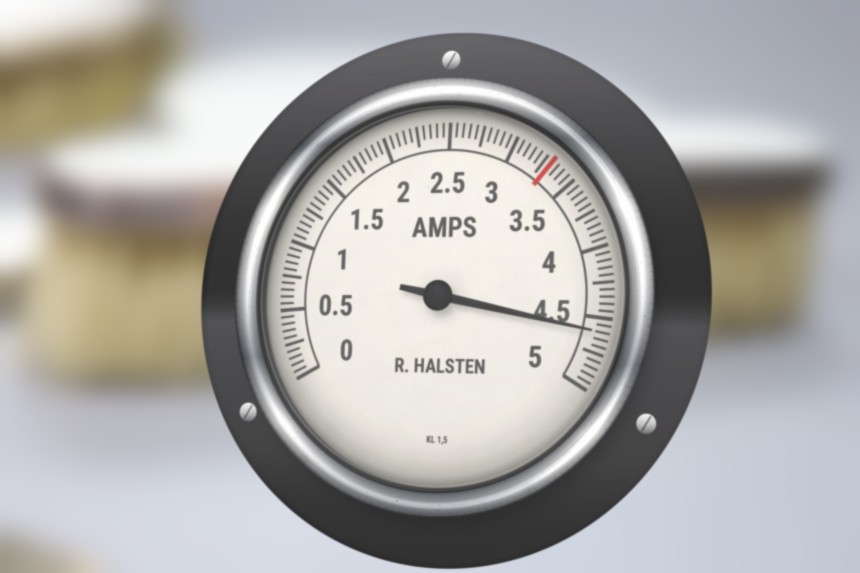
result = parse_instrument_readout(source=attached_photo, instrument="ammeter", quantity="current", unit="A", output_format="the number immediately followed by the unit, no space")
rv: 4.6A
